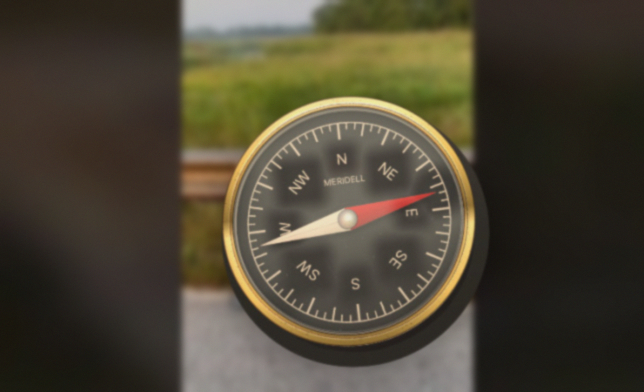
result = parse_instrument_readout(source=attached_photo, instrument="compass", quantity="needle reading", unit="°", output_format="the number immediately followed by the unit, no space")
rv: 80°
